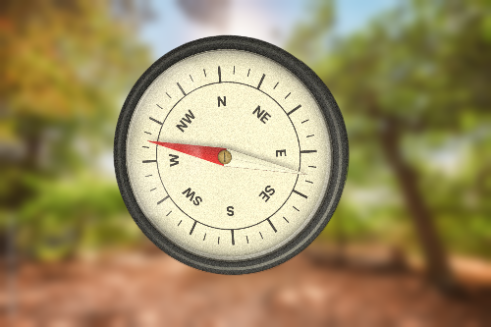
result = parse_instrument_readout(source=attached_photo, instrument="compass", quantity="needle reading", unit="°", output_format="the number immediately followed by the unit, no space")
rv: 285°
